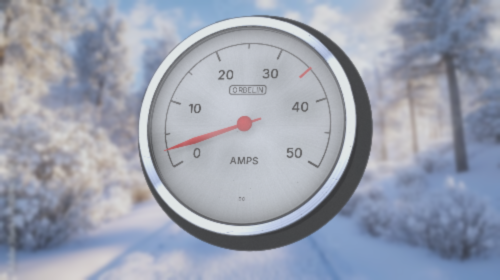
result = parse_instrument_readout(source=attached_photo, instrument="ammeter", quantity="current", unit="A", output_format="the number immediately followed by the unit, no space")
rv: 2.5A
